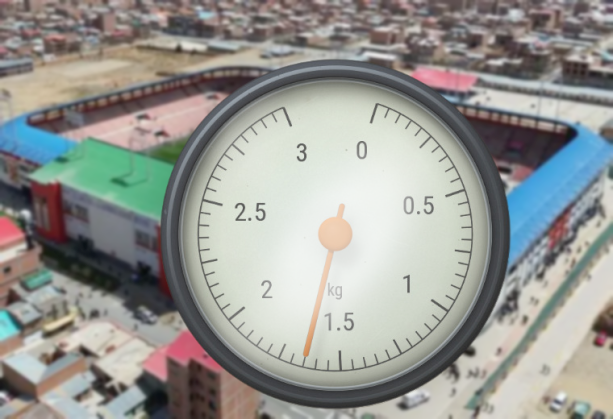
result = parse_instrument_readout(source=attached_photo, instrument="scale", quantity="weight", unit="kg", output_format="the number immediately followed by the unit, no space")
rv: 1.65kg
